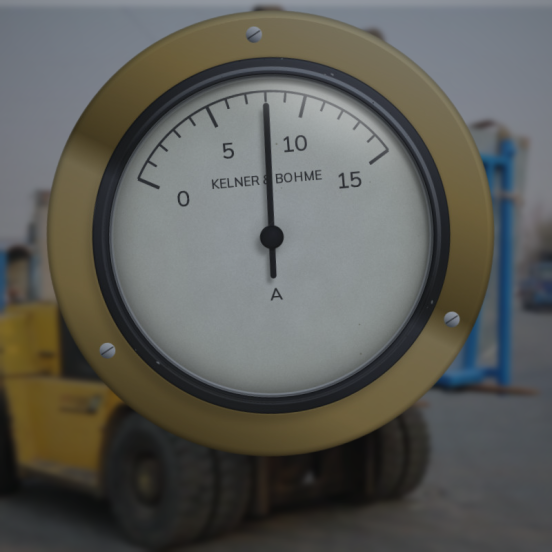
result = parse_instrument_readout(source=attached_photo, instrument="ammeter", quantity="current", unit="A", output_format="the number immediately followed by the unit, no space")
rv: 8A
